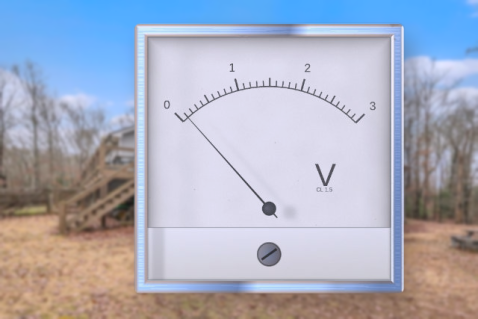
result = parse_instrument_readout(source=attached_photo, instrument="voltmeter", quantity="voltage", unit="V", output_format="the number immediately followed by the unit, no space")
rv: 0.1V
